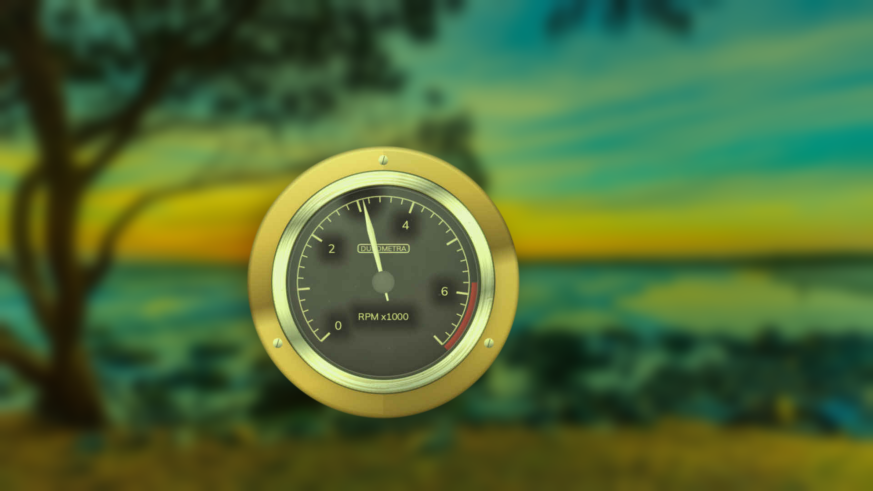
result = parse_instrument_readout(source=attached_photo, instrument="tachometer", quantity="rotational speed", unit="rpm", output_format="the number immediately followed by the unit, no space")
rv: 3100rpm
